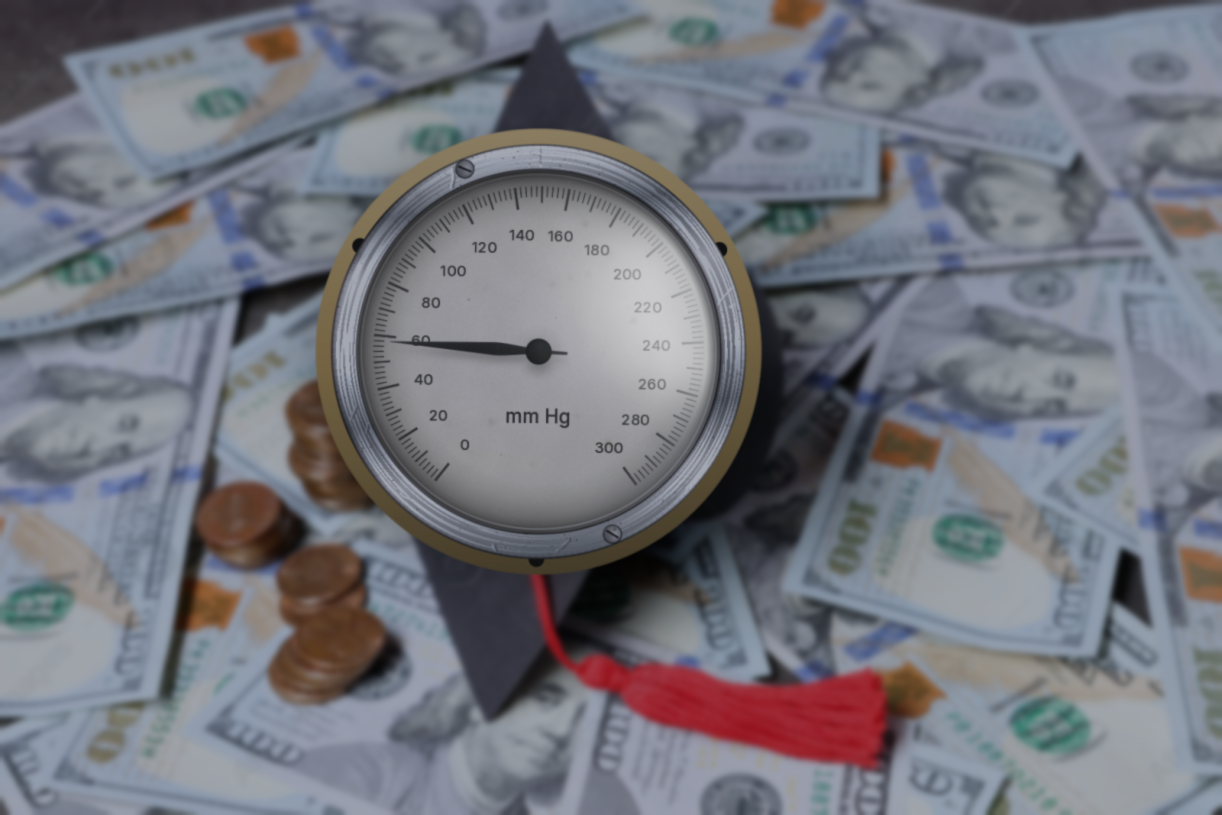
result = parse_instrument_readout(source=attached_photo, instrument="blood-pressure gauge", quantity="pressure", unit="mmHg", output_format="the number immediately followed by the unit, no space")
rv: 58mmHg
